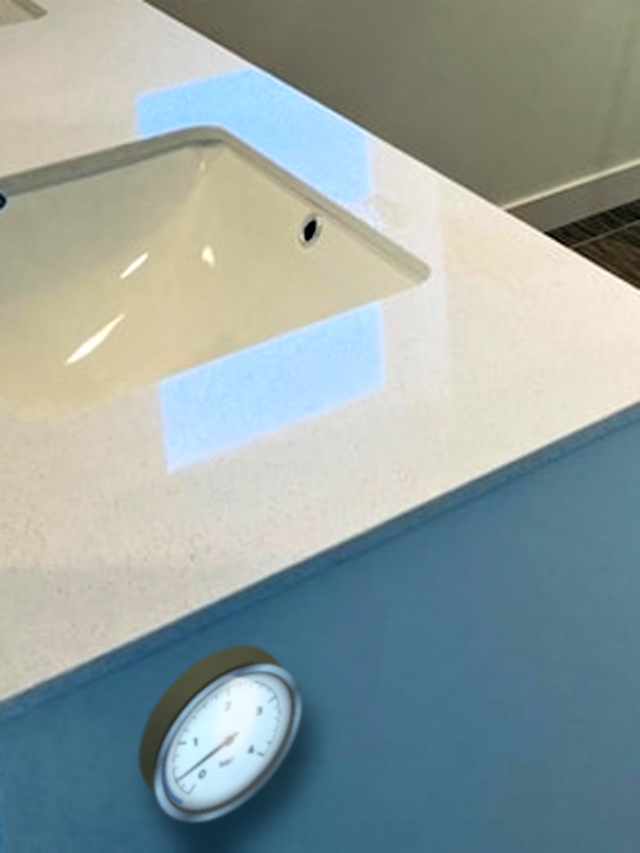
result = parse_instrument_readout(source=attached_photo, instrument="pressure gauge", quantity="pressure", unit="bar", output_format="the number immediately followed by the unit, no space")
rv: 0.4bar
